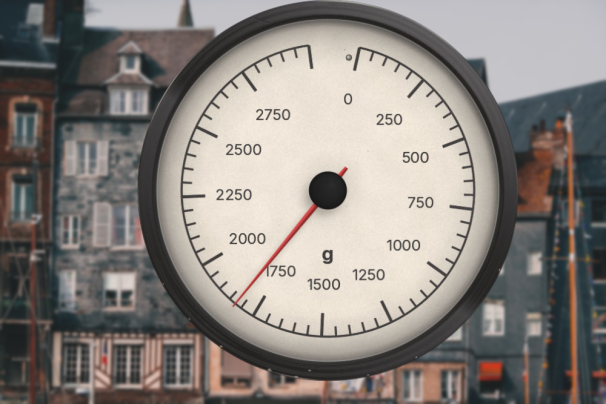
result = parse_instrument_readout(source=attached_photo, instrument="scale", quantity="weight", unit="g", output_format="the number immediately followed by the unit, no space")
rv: 1825g
